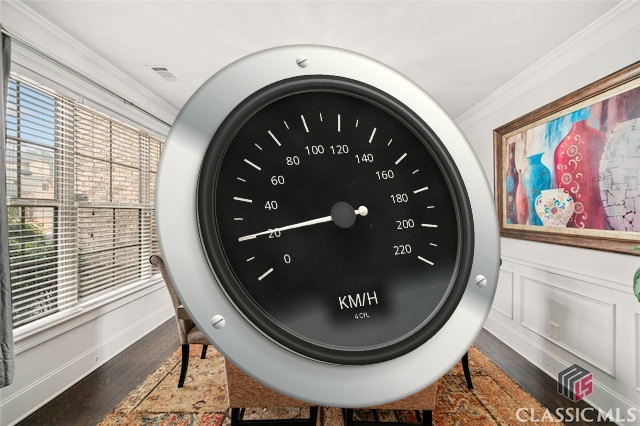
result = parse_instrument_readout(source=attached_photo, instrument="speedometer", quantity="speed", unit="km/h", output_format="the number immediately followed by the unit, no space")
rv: 20km/h
